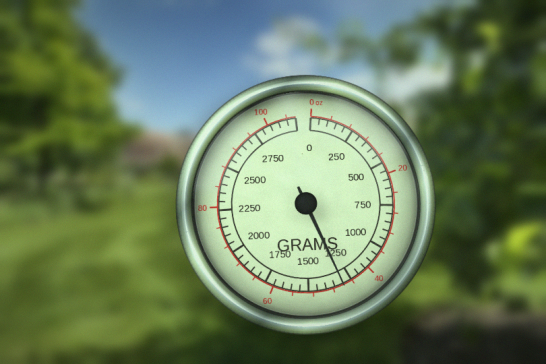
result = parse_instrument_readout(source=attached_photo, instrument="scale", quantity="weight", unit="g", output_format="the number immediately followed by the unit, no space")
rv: 1300g
